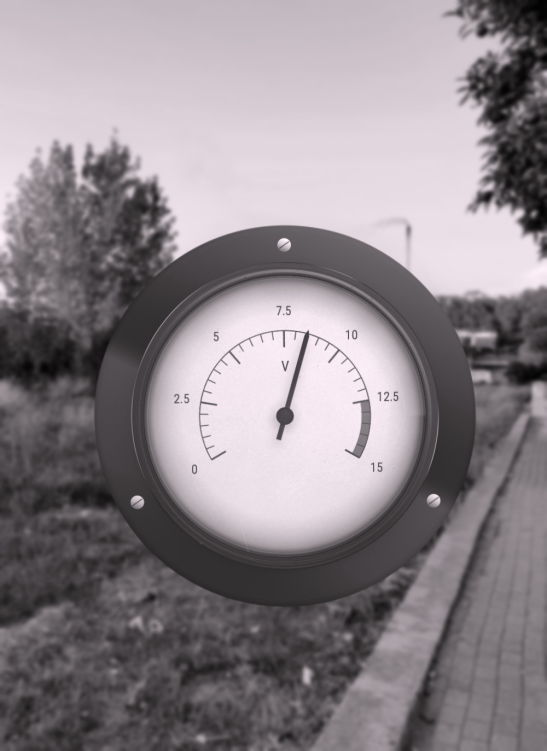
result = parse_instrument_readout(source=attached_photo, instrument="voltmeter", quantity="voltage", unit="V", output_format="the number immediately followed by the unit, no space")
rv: 8.5V
